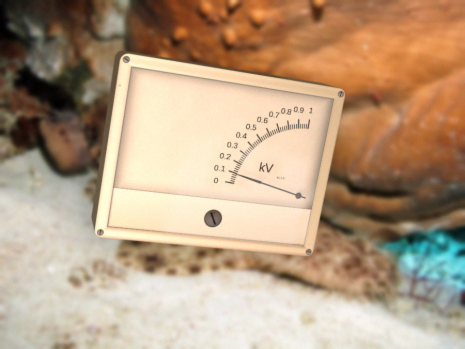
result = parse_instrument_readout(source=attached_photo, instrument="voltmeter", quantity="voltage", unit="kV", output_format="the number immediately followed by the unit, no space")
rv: 0.1kV
